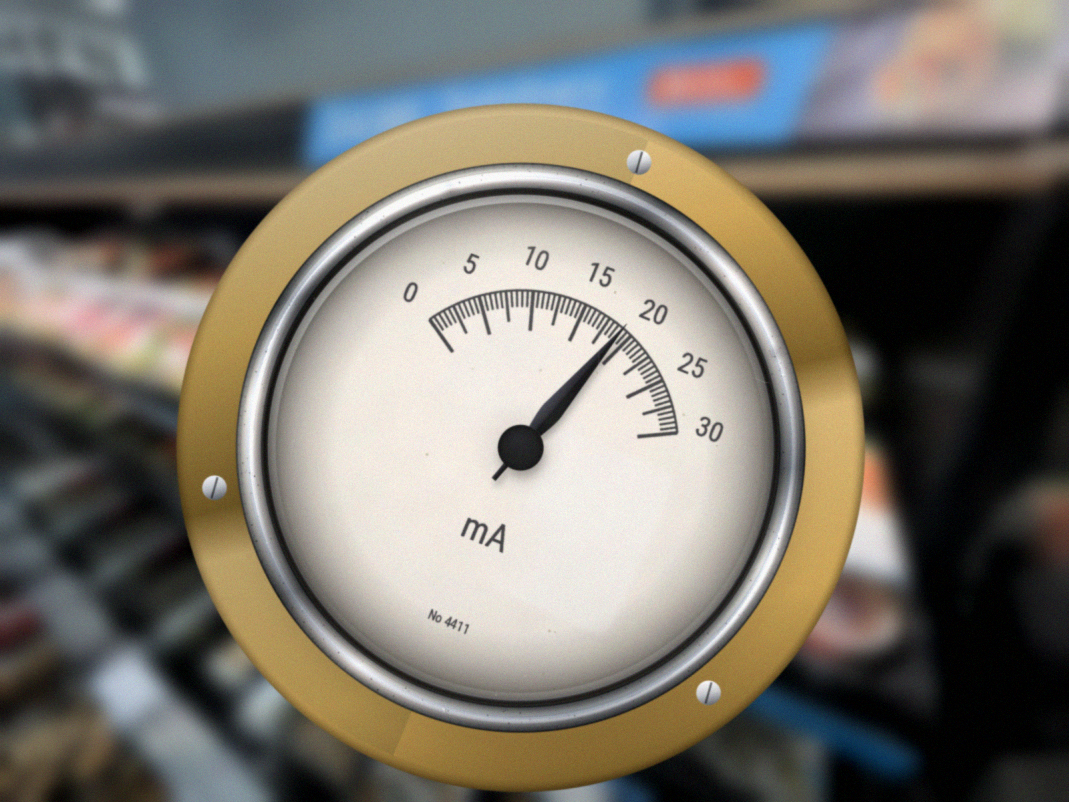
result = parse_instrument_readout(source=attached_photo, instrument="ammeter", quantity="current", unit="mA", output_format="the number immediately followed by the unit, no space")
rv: 19mA
